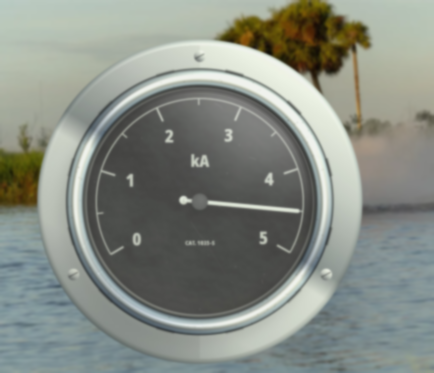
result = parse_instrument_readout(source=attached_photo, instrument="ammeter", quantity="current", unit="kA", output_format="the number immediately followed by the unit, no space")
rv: 4.5kA
